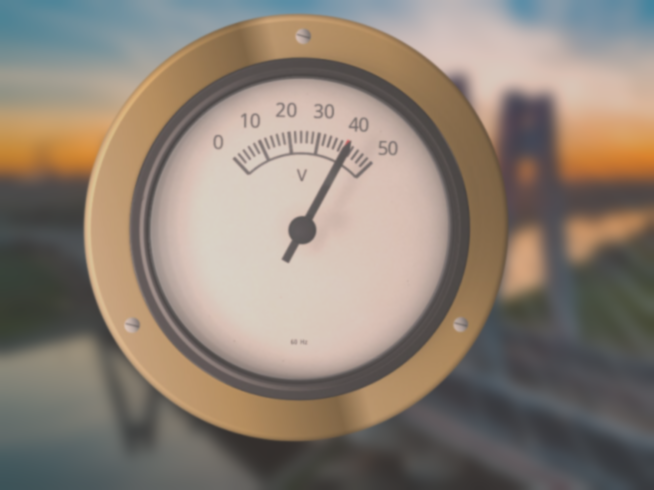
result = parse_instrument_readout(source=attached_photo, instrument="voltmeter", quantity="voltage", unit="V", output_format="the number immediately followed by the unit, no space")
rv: 40V
